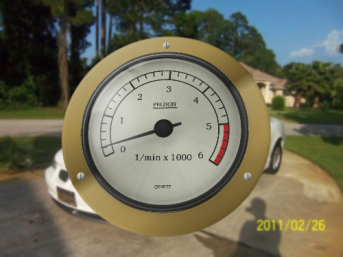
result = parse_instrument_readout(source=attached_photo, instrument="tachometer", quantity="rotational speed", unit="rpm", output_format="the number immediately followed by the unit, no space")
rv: 200rpm
